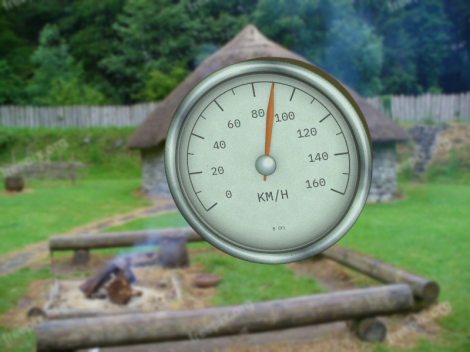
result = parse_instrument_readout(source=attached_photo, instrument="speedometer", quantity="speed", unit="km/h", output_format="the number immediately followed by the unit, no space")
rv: 90km/h
